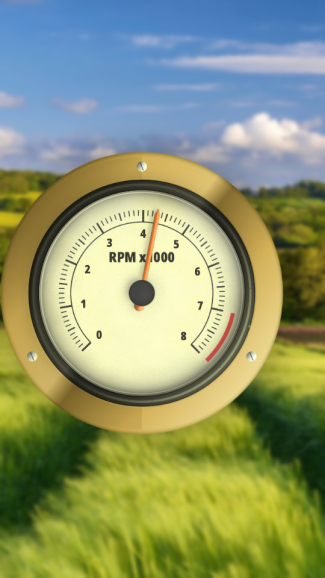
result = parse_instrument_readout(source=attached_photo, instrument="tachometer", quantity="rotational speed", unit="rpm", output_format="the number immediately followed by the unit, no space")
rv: 4300rpm
